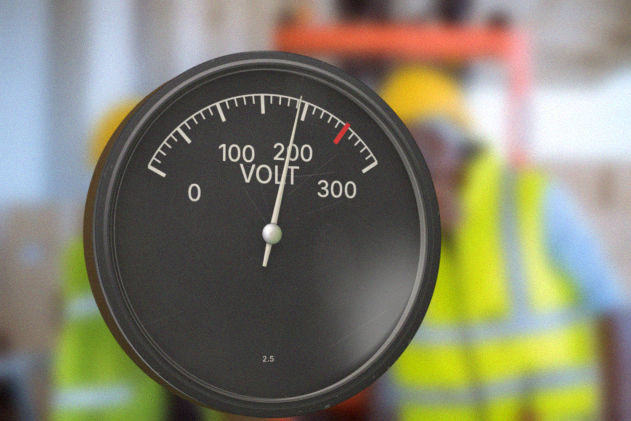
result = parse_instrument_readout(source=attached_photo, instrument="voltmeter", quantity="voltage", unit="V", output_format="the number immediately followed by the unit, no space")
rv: 190V
